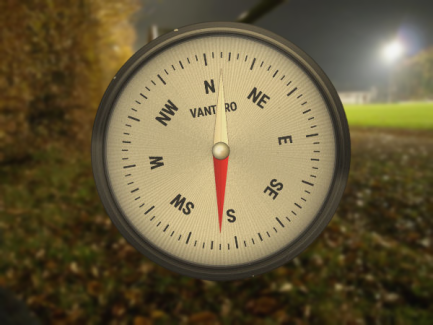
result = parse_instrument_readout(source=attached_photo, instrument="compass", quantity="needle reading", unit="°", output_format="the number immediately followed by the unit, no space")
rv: 190°
